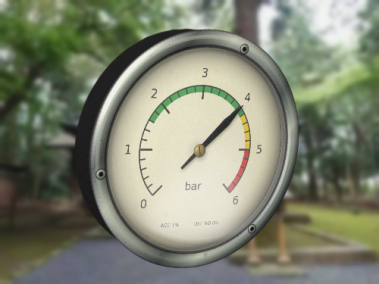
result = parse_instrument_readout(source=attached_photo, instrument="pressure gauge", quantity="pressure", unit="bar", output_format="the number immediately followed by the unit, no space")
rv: 4bar
